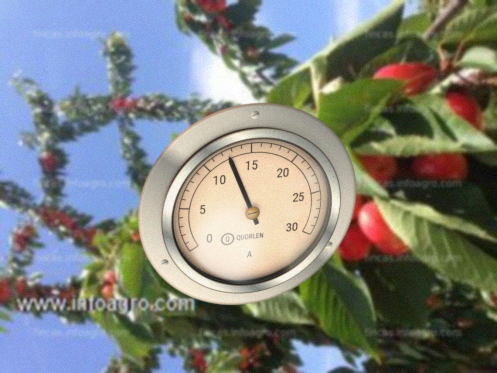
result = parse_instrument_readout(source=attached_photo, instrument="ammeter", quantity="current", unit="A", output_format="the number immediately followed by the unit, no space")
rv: 12.5A
